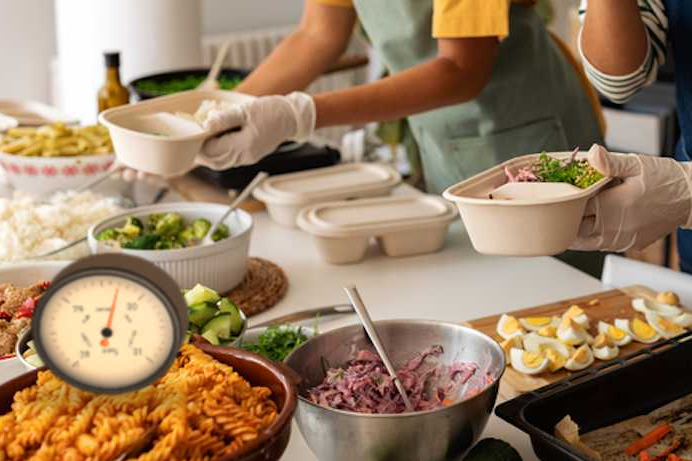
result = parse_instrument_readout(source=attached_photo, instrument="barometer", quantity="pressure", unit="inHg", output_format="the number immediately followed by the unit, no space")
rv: 29.7inHg
